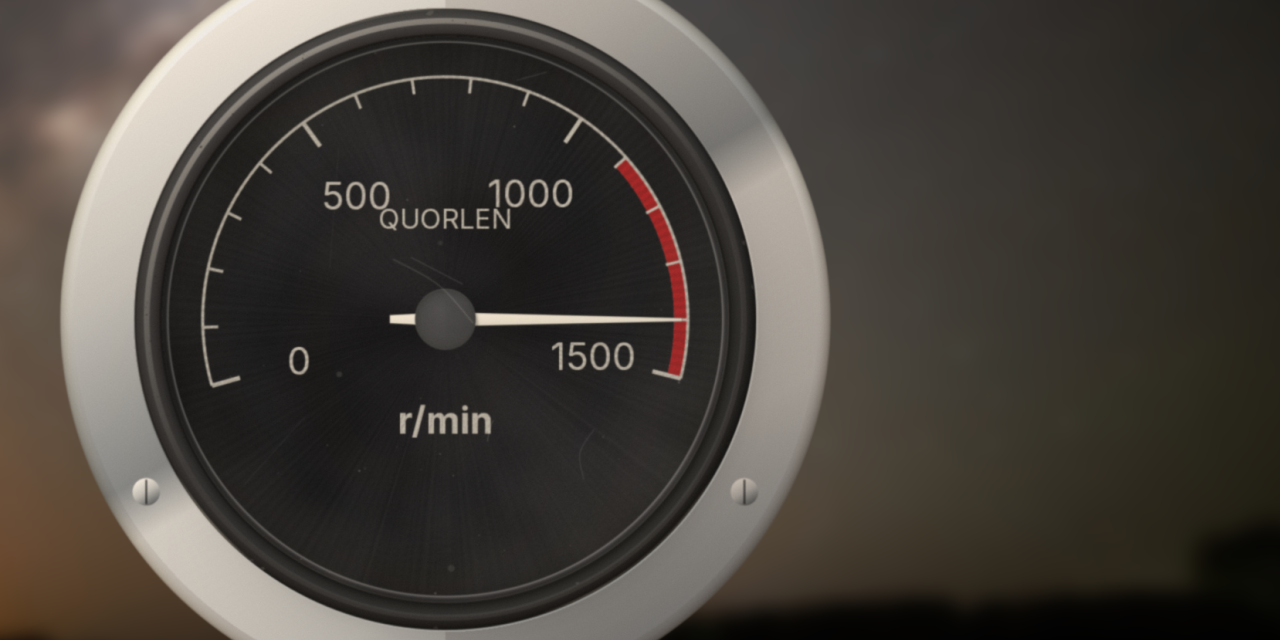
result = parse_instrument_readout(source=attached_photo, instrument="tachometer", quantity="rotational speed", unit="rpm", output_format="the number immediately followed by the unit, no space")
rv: 1400rpm
